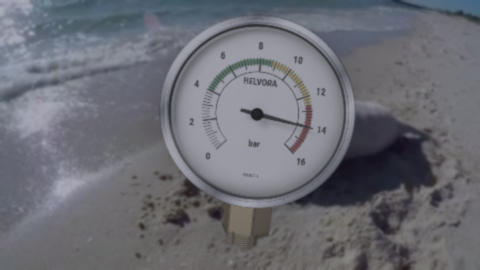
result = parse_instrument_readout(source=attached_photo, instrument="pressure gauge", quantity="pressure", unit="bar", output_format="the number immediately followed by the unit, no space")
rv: 14bar
